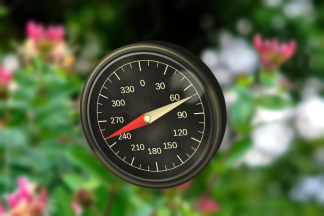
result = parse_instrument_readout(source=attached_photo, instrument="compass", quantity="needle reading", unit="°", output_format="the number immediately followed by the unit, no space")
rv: 250°
